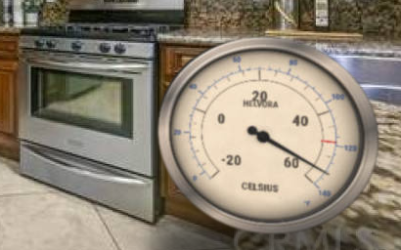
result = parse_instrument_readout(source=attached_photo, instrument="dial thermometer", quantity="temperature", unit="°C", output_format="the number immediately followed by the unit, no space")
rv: 56°C
